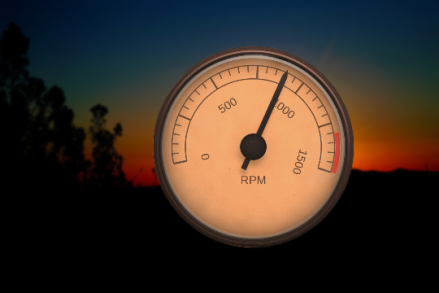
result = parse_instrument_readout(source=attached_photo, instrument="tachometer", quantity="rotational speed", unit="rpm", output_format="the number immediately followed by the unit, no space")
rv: 900rpm
